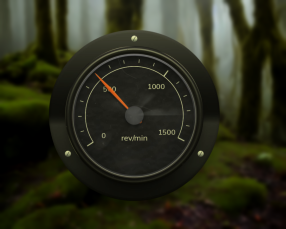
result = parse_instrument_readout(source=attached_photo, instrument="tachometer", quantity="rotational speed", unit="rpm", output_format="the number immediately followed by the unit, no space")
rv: 500rpm
